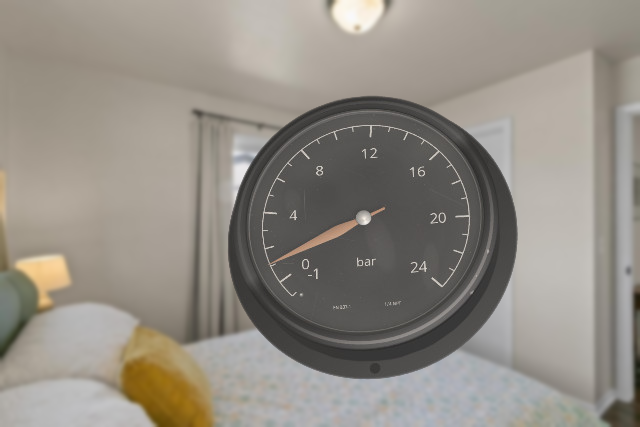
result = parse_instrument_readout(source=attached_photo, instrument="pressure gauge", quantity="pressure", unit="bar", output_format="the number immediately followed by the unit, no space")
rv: 1bar
